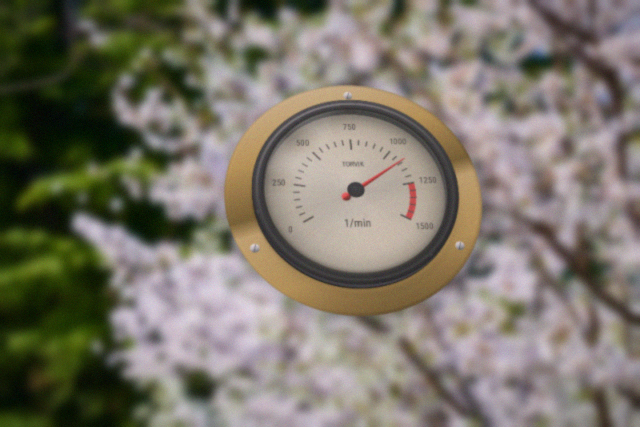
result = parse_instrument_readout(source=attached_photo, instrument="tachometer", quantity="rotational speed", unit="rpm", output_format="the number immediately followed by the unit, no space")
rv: 1100rpm
